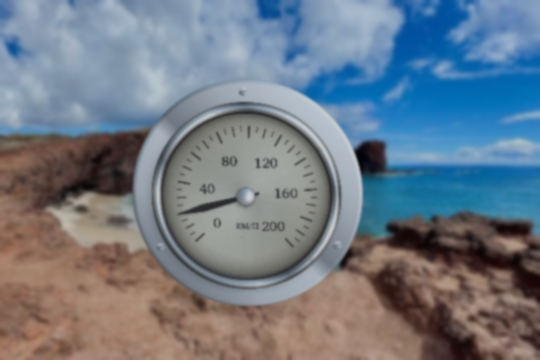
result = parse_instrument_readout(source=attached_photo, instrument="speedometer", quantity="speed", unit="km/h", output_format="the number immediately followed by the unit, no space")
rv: 20km/h
